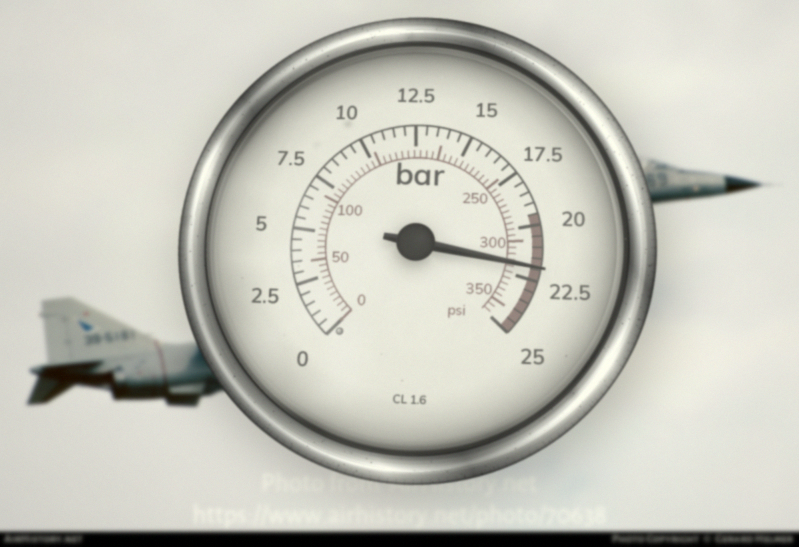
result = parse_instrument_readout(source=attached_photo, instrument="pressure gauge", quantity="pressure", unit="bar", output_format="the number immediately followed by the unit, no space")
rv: 22bar
